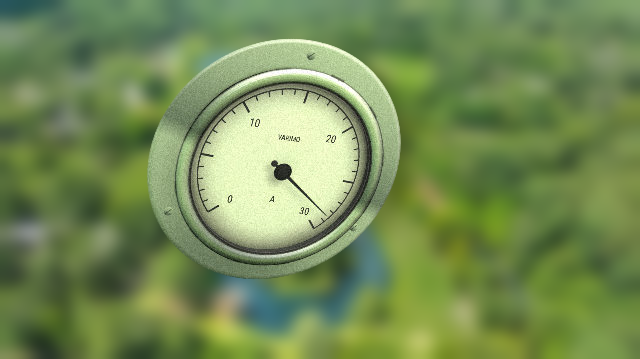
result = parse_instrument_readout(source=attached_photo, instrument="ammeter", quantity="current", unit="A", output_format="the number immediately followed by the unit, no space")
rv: 28.5A
